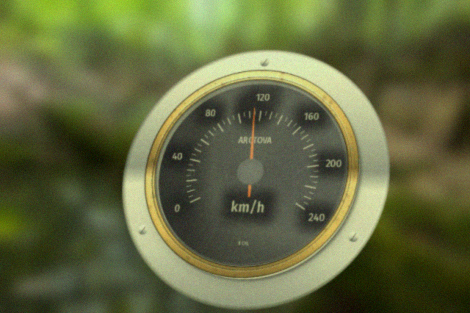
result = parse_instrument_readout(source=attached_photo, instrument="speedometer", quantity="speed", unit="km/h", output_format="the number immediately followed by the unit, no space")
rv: 115km/h
